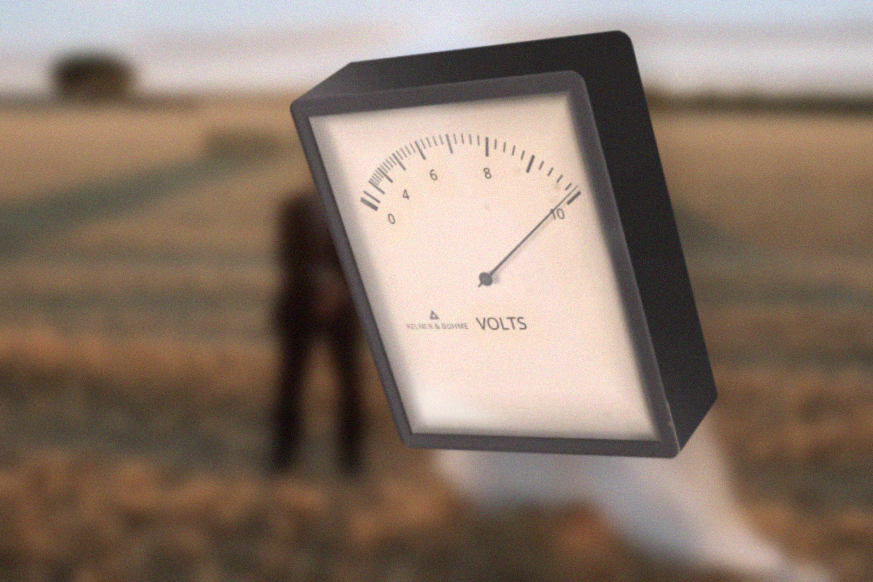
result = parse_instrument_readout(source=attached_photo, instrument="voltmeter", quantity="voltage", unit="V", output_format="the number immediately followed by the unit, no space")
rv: 9.9V
